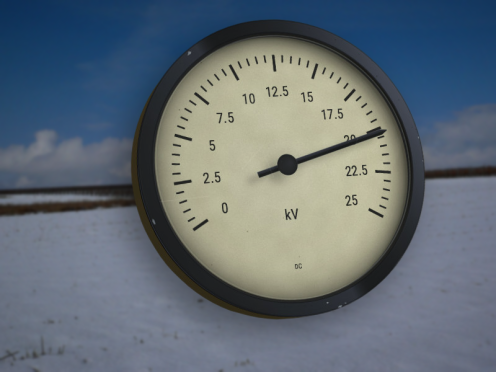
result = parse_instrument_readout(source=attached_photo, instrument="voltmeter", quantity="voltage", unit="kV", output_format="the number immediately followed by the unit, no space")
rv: 20.25kV
